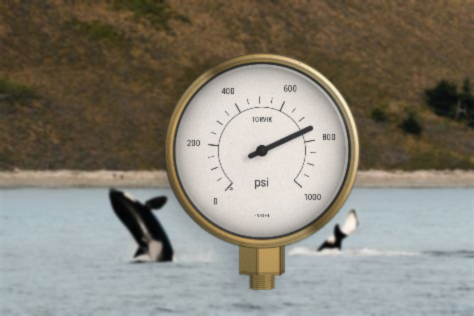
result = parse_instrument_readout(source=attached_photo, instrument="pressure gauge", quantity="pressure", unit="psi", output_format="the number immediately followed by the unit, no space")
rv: 750psi
